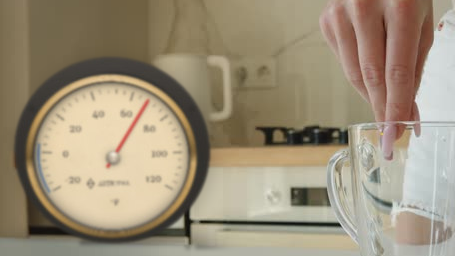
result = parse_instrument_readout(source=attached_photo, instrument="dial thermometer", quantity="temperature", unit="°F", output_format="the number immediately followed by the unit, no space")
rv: 68°F
